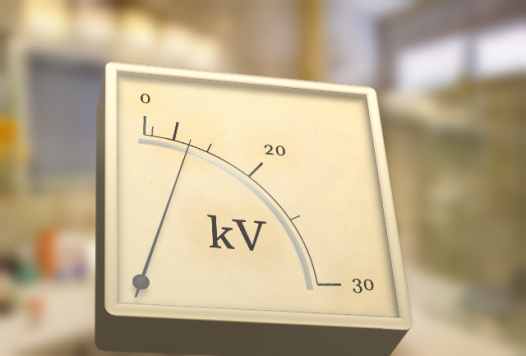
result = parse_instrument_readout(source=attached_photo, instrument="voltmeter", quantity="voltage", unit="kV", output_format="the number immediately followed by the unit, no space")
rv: 12.5kV
